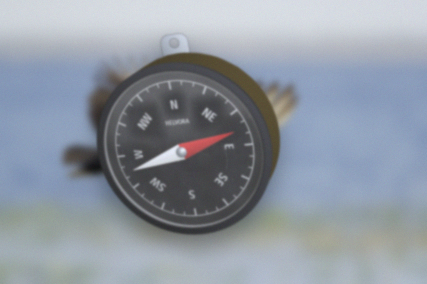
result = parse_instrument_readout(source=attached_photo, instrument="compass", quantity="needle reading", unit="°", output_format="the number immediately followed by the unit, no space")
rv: 75°
